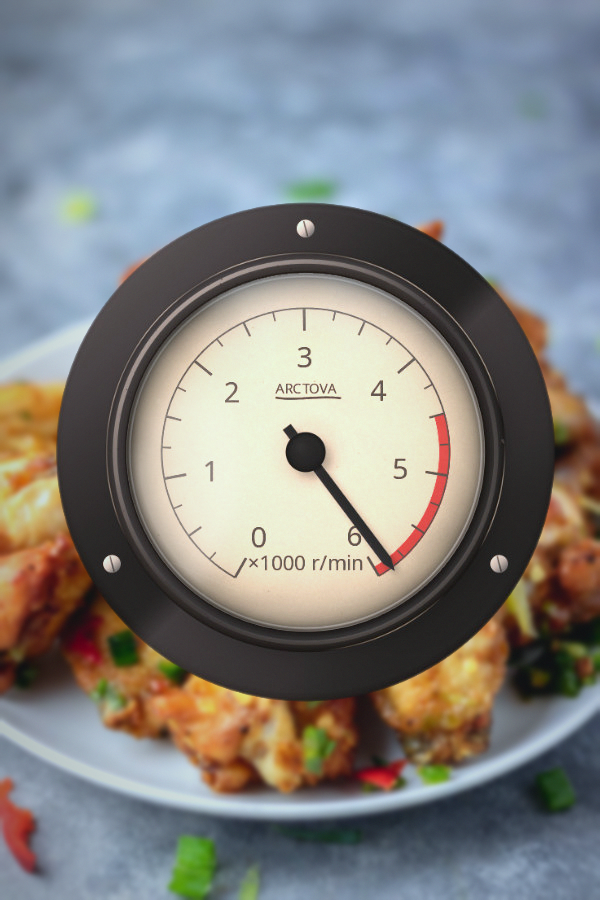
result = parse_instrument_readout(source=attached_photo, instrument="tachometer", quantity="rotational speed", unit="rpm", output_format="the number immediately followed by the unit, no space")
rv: 5875rpm
